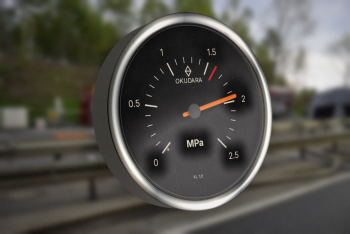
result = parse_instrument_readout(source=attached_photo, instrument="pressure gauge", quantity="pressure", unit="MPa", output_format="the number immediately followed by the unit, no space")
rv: 1.95MPa
